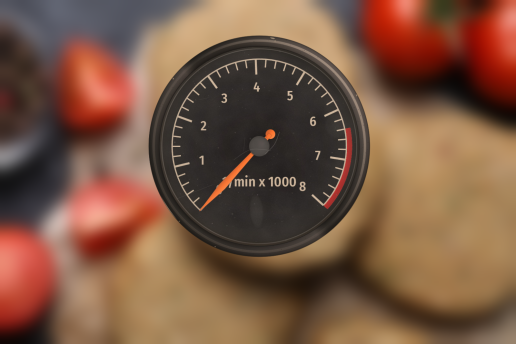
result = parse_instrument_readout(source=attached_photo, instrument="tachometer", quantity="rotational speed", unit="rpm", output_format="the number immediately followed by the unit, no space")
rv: 0rpm
